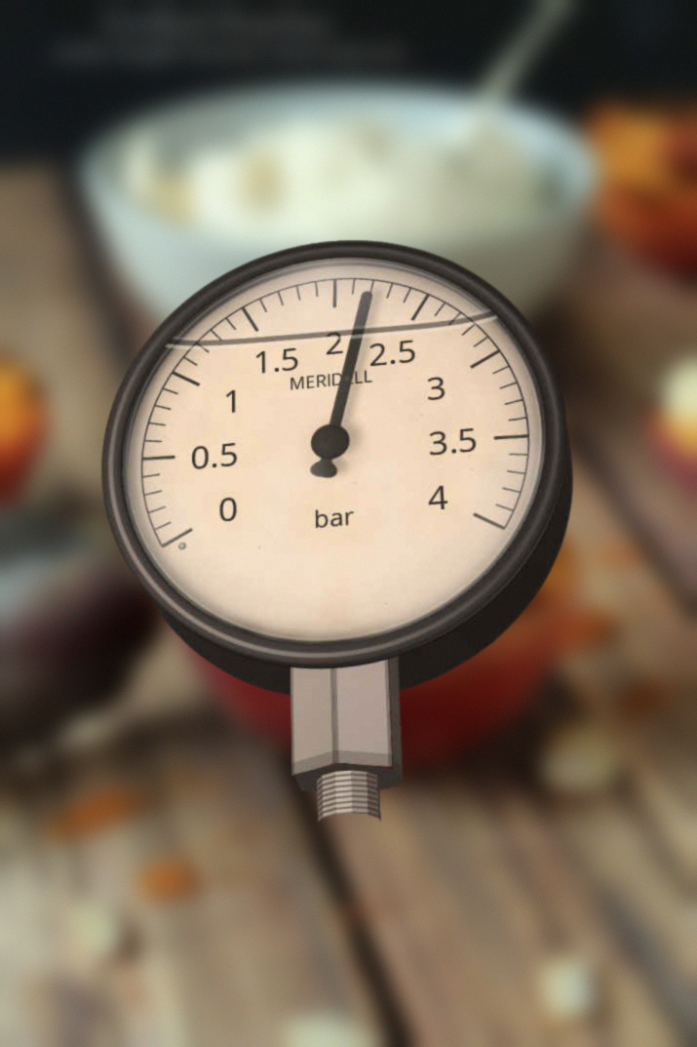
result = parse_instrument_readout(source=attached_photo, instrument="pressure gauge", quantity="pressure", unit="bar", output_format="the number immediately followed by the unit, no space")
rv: 2.2bar
